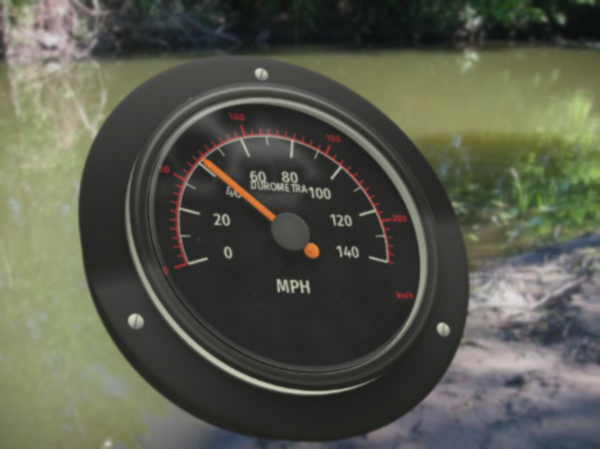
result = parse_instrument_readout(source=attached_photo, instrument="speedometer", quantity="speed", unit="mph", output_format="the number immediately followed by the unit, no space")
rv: 40mph
